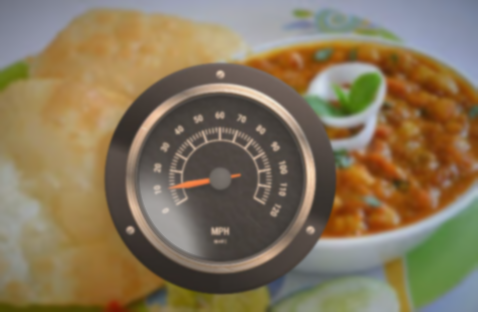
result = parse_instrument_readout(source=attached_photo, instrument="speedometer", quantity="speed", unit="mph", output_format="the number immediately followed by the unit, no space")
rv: 10mph
